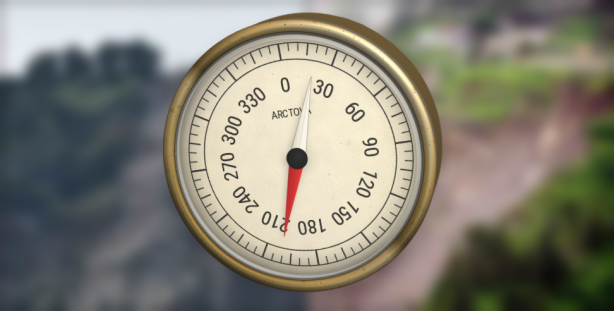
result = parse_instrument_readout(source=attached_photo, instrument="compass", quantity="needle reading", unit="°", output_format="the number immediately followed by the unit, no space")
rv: 200°
